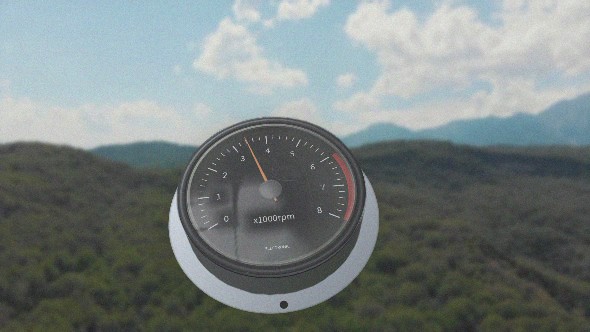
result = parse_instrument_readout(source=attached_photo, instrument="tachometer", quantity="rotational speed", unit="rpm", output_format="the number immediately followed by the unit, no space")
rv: 3400rpm
